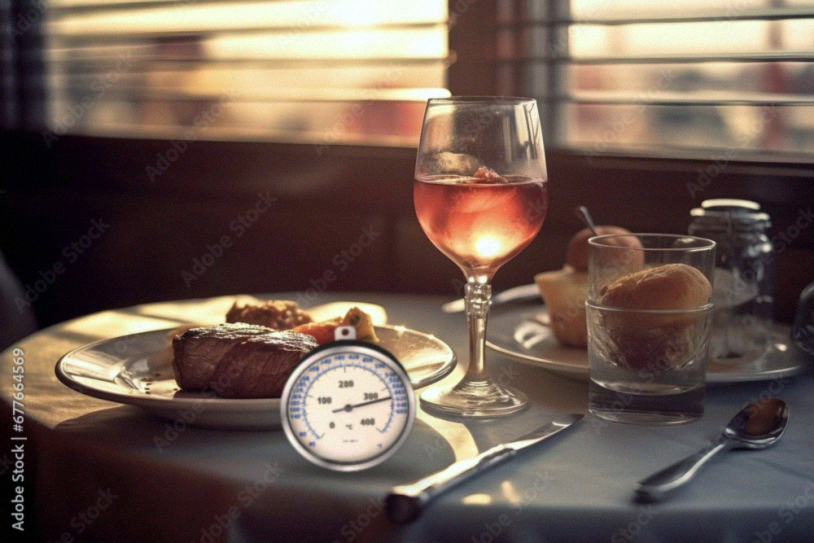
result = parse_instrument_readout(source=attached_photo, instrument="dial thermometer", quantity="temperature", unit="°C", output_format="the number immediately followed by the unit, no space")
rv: 320°C
